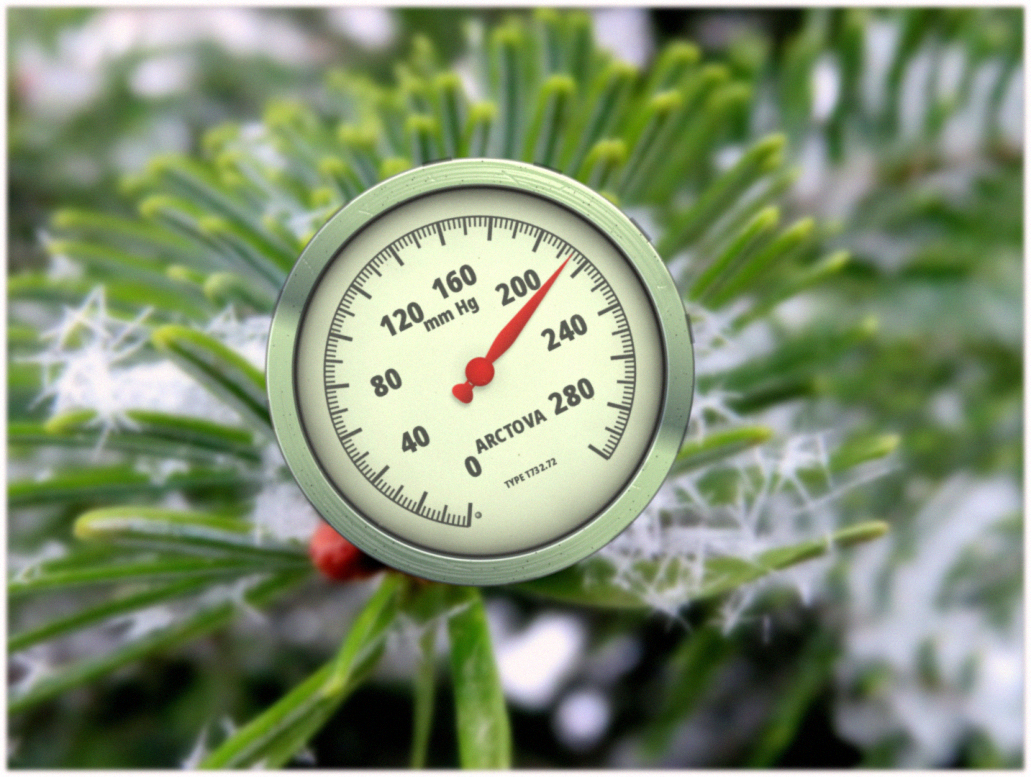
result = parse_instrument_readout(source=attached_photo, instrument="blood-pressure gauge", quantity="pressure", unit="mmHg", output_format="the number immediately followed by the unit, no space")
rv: 214mmHg
